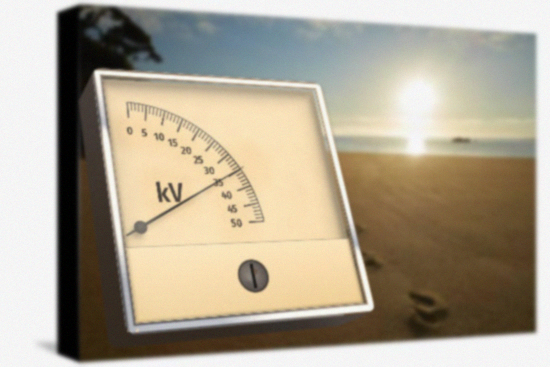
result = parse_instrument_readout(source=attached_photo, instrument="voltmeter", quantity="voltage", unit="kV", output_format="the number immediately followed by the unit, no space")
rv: 35kV
